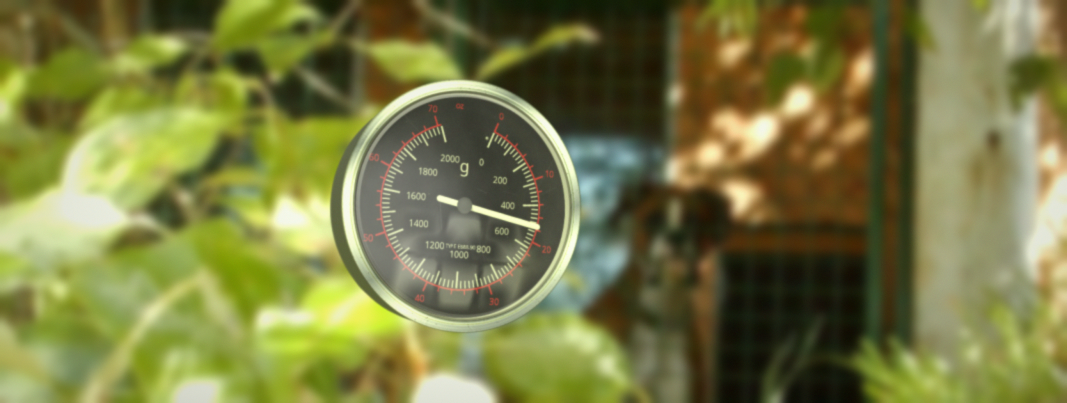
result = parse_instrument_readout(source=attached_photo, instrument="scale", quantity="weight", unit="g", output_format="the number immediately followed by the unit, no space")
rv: 500g
